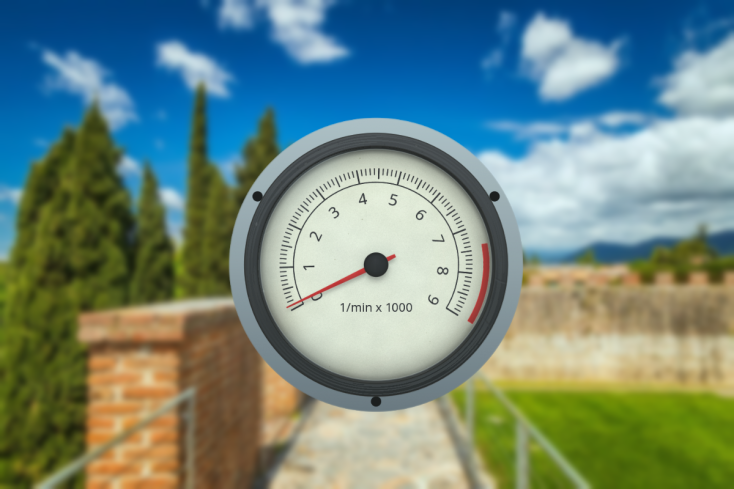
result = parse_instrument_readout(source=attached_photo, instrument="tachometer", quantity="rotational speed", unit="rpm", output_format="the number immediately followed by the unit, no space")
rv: 100rpm
